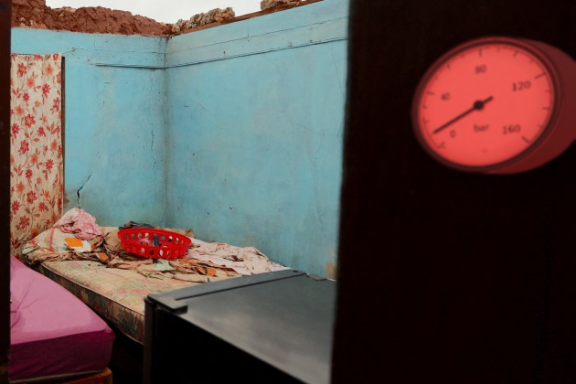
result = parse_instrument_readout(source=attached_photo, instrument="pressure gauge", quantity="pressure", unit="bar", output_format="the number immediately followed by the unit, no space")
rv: 10bar
